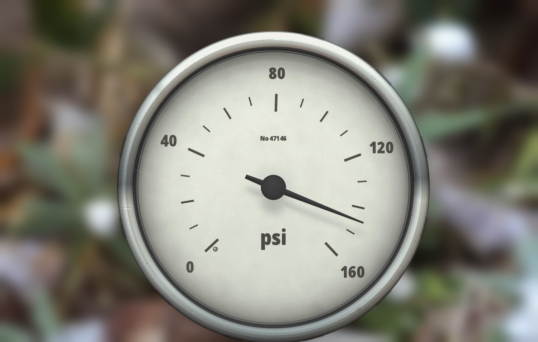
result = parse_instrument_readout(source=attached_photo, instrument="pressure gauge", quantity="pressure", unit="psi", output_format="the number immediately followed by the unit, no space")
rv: 145psi
